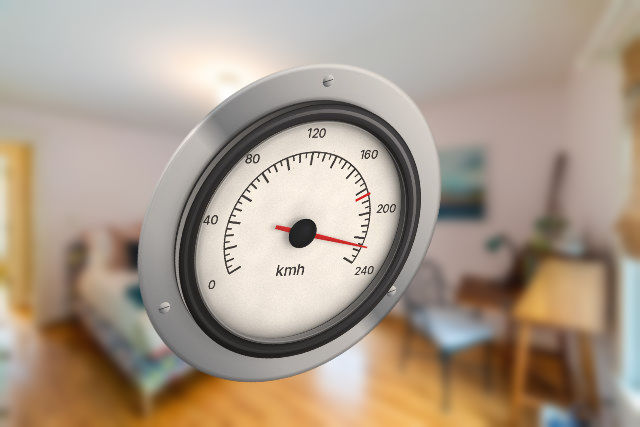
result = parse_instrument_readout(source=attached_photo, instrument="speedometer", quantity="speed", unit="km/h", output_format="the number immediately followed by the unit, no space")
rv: 225km/h
